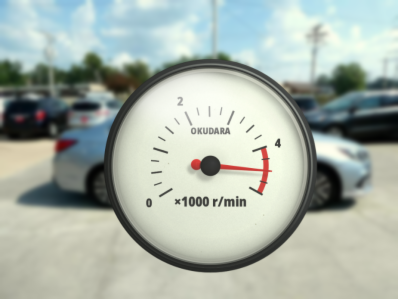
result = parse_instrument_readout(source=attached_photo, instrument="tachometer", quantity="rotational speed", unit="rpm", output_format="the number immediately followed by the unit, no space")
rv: 4500rpm
